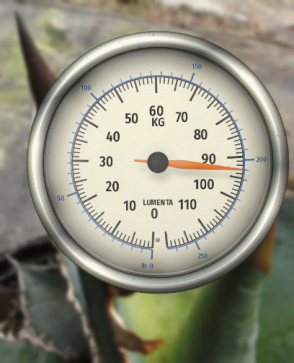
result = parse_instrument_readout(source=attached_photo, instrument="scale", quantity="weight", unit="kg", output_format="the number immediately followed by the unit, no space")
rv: 93kg
